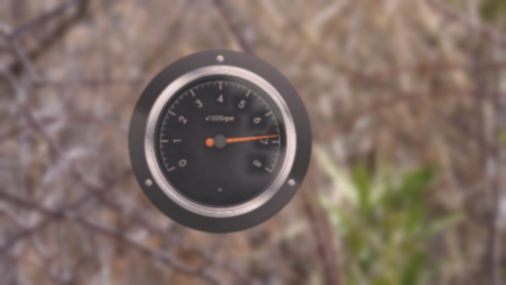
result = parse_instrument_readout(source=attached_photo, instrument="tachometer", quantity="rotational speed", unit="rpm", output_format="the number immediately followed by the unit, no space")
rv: 6800rpm
